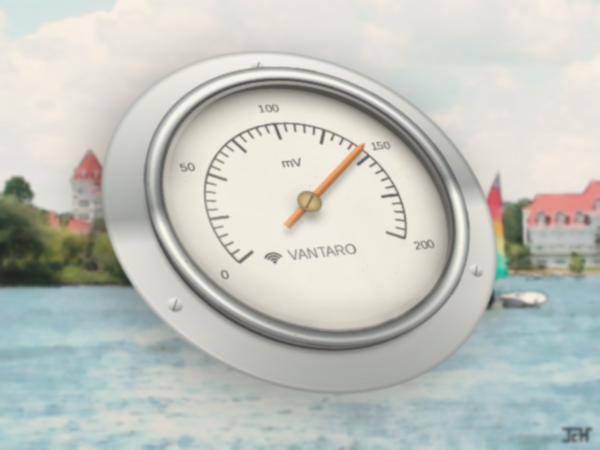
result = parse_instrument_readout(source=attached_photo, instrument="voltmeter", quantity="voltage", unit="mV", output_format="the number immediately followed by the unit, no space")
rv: 145mV
